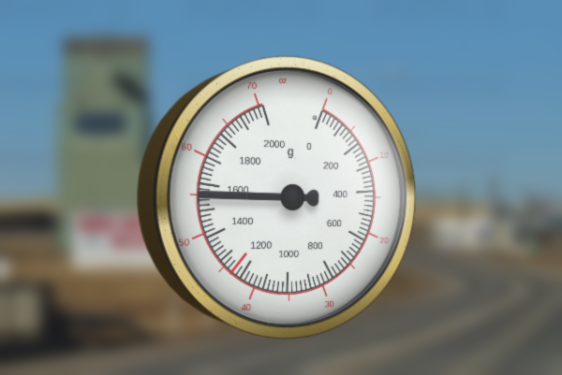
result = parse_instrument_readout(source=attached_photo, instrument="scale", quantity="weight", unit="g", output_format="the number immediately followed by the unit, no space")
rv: 1560g
